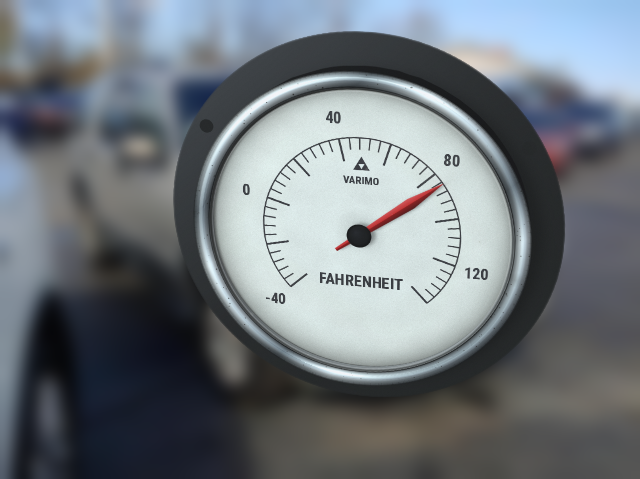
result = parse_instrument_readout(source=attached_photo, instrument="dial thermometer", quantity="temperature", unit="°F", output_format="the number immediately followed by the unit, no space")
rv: 84°F
